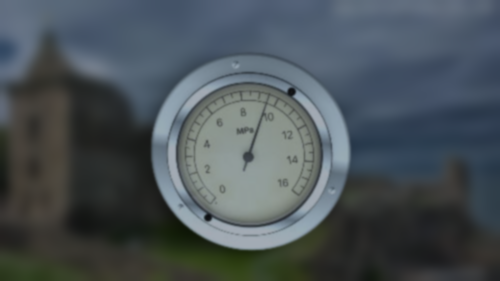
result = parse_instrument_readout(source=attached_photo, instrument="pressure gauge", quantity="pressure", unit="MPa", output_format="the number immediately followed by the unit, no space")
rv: 9.5MPa
